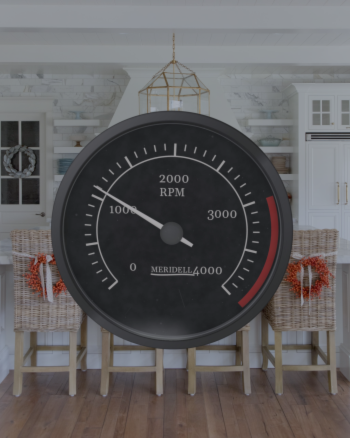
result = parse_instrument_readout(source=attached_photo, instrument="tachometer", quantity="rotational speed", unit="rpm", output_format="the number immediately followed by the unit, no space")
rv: 1100rpm
